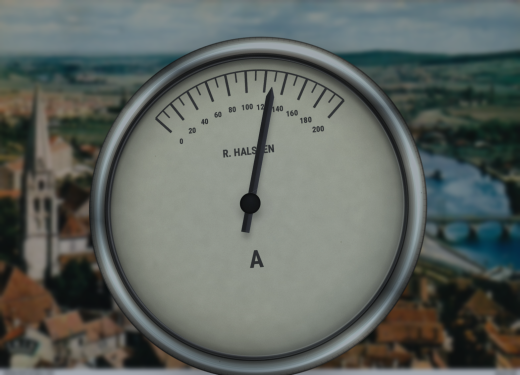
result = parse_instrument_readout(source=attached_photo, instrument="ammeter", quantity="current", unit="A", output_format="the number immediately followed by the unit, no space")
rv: 130A
